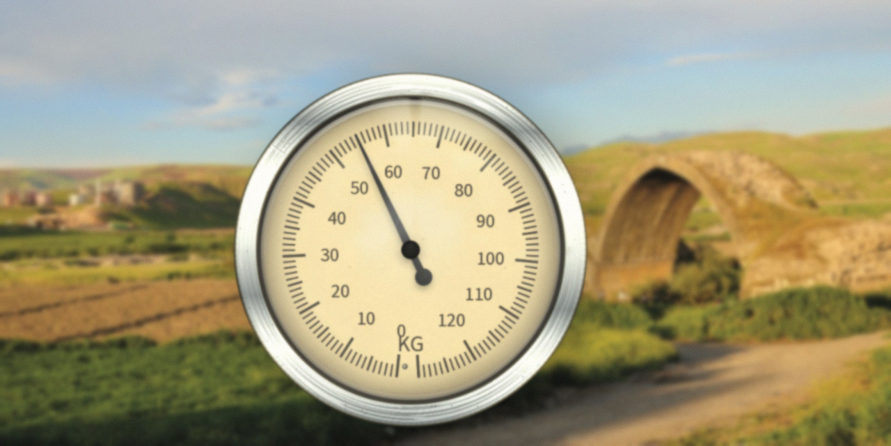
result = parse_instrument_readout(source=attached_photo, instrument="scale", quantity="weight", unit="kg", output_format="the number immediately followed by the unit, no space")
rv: 55kg
